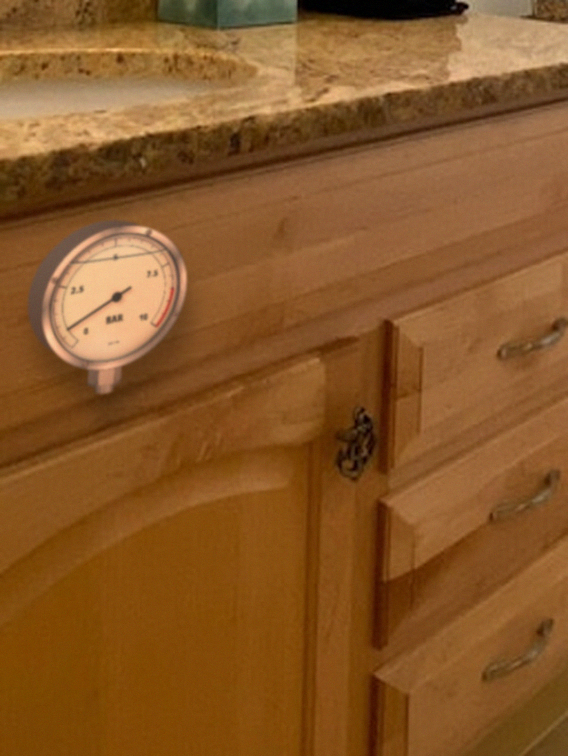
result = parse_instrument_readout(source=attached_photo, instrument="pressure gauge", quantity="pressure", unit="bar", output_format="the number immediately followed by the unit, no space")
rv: 0.75bar
